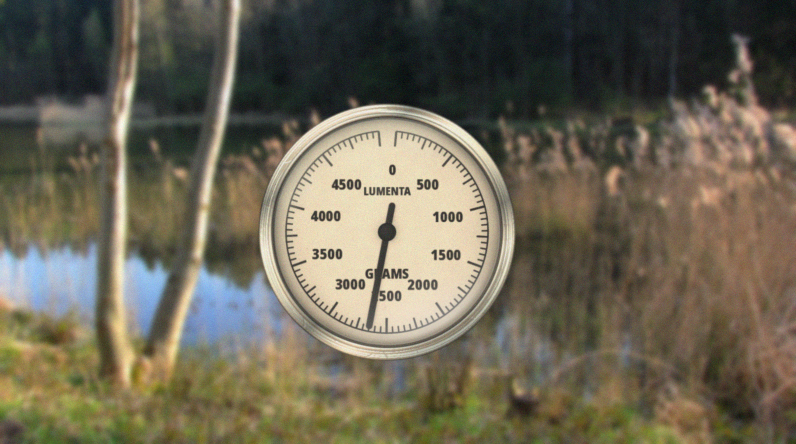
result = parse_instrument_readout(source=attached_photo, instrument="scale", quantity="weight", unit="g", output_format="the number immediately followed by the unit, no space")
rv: 2650g
